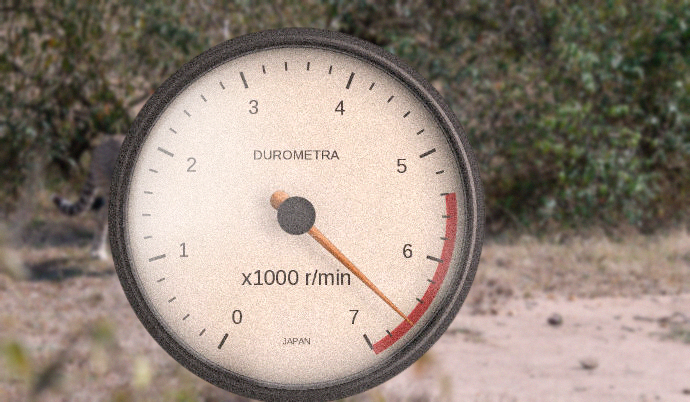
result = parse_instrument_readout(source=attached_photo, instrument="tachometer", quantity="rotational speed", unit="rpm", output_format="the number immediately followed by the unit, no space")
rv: 6600rpm
